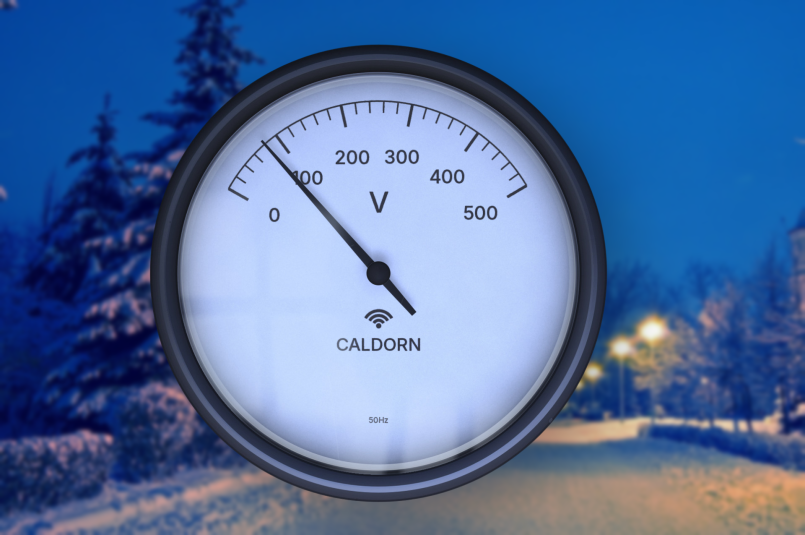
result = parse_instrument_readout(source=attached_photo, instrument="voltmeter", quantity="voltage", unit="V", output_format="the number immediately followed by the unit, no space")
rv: 80V
